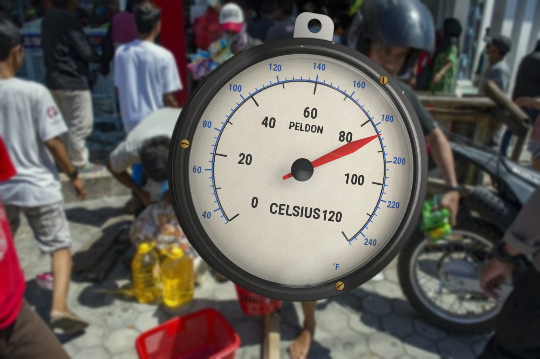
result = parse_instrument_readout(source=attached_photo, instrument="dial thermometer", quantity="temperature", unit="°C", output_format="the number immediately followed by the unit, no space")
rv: 85°C
